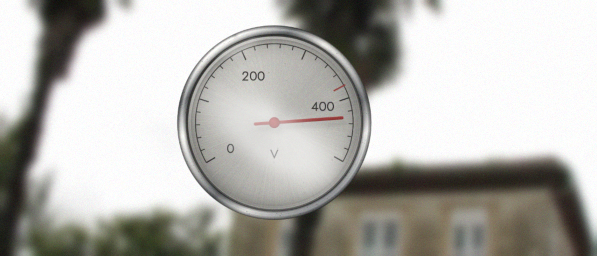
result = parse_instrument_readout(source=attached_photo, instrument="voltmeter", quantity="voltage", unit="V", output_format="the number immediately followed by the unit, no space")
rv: 430V
